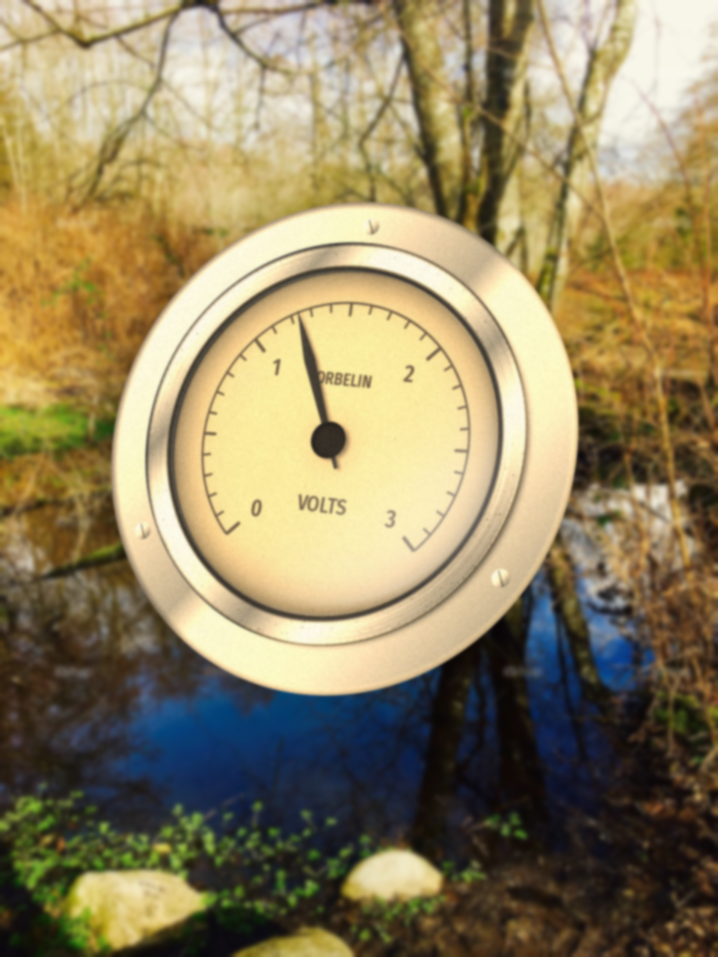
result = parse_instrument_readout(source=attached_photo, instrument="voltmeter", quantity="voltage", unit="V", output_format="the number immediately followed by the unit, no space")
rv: 1.25V
